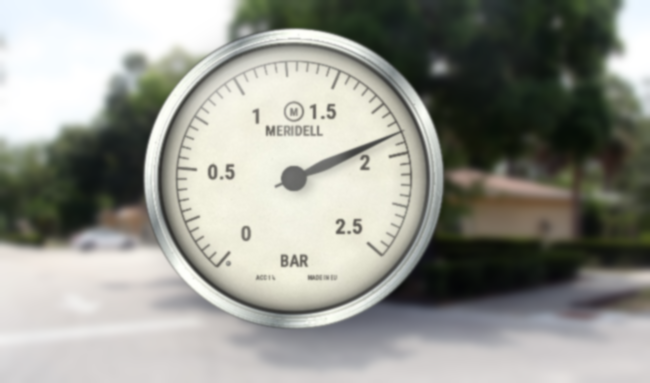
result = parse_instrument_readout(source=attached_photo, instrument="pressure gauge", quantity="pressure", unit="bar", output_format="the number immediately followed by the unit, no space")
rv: 1.9bar
